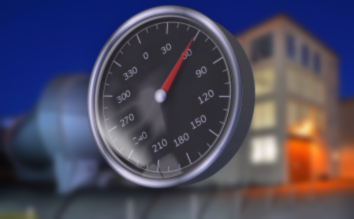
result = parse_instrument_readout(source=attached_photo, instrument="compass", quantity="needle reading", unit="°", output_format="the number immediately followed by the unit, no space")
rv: 60°
